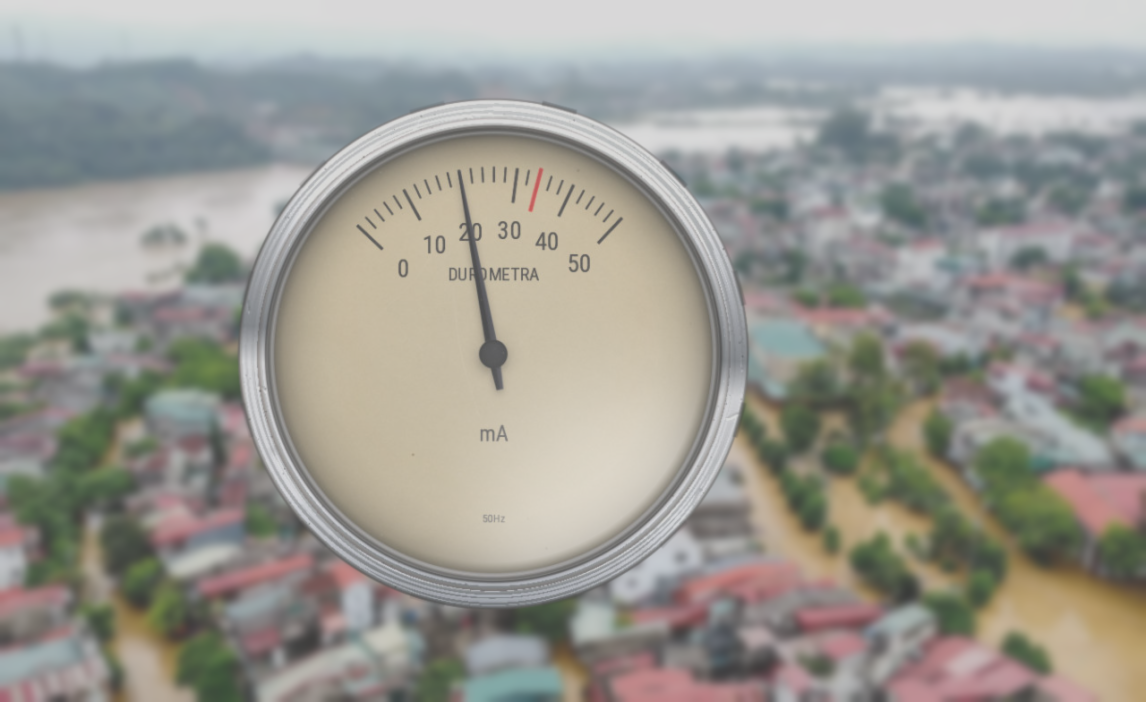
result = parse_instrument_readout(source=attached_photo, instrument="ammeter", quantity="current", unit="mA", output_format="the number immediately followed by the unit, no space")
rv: 20mA
